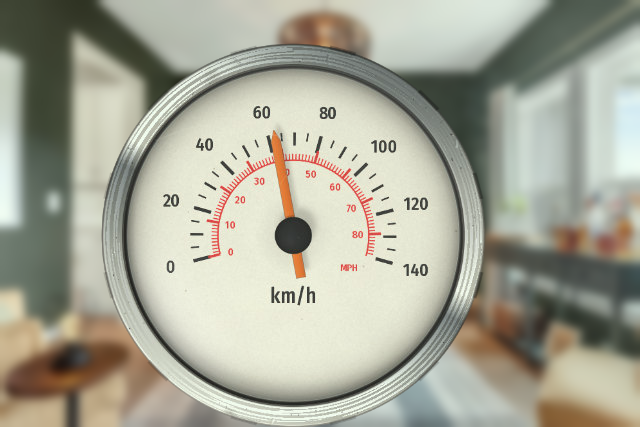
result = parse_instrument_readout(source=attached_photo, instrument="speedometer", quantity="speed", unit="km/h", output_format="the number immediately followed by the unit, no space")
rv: 62.5km/h
